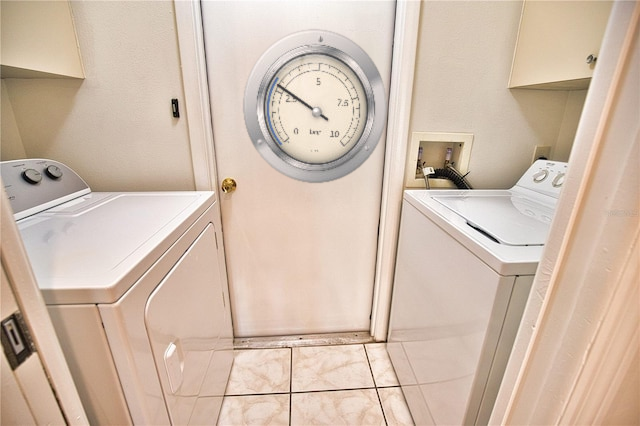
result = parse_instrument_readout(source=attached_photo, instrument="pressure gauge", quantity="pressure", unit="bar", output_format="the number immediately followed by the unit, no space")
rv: 2.75bar
